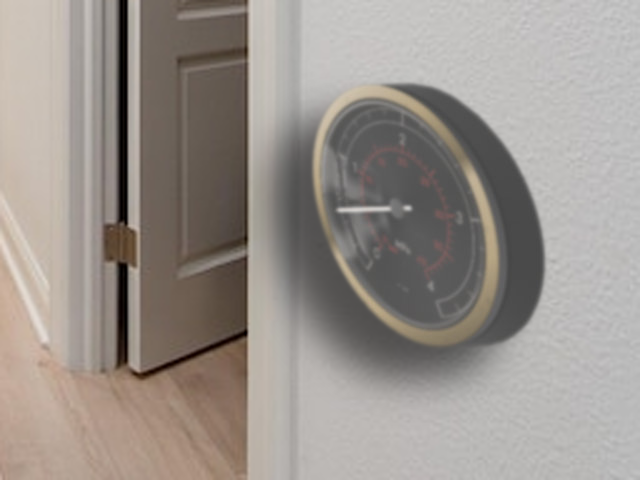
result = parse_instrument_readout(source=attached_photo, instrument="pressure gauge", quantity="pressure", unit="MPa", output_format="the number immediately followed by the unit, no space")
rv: 0.5MPa
